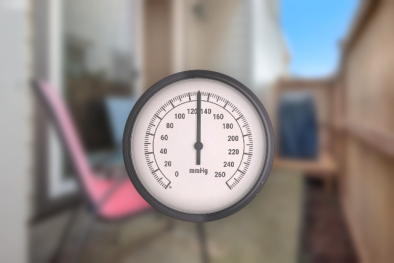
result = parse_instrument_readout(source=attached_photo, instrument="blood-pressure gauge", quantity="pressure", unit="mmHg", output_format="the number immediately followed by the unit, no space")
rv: 130mmHg
